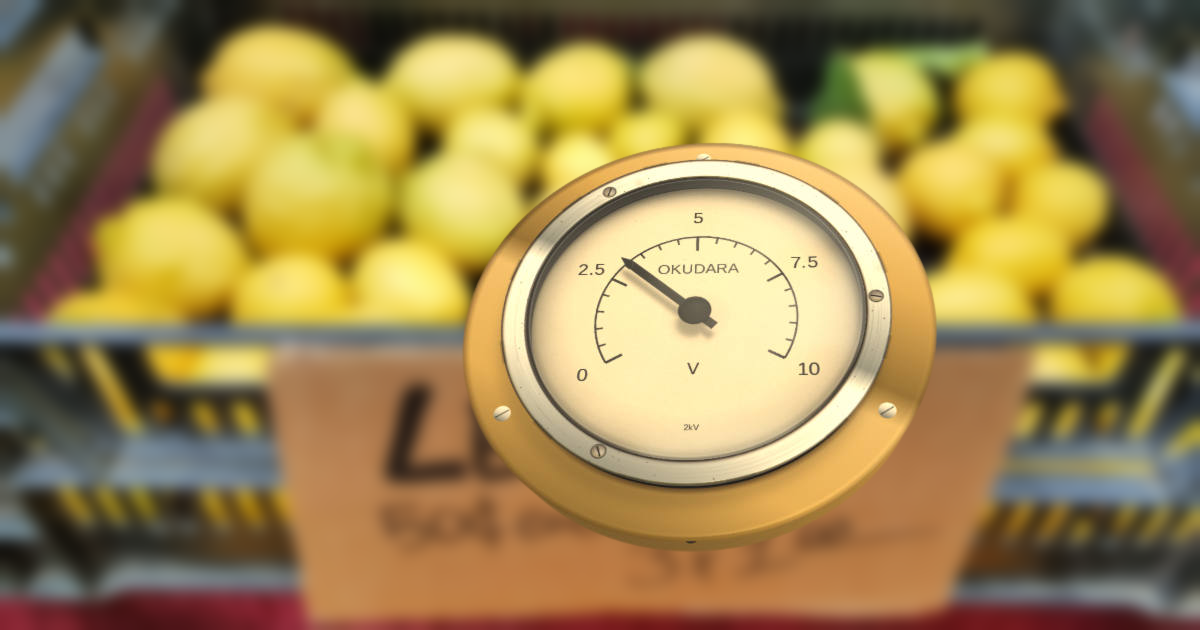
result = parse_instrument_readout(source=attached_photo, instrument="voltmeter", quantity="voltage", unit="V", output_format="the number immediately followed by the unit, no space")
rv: 3V
